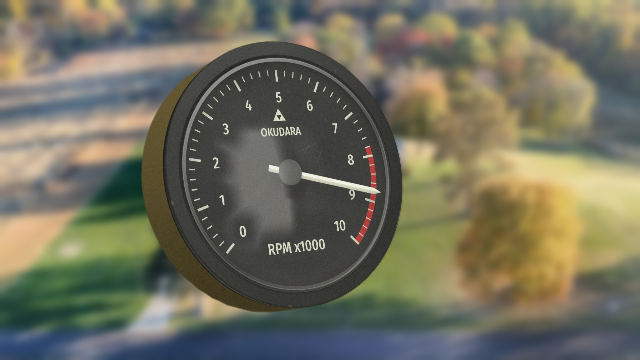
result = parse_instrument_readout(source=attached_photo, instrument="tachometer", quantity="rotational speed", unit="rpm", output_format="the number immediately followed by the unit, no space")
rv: 8800rpm
